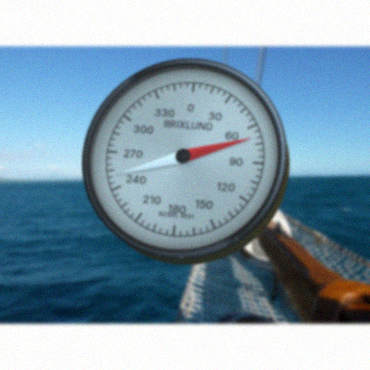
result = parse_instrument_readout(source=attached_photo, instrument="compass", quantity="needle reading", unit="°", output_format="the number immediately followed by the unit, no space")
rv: 70°
